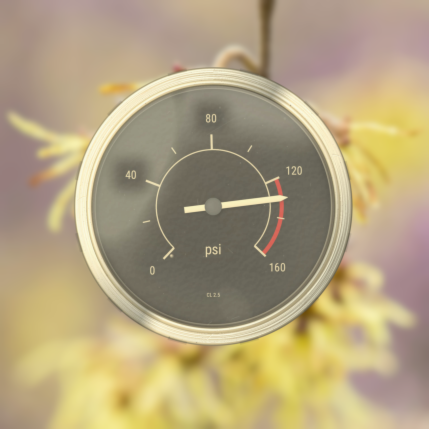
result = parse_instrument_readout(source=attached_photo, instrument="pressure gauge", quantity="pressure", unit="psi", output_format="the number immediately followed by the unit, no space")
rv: 130psi
